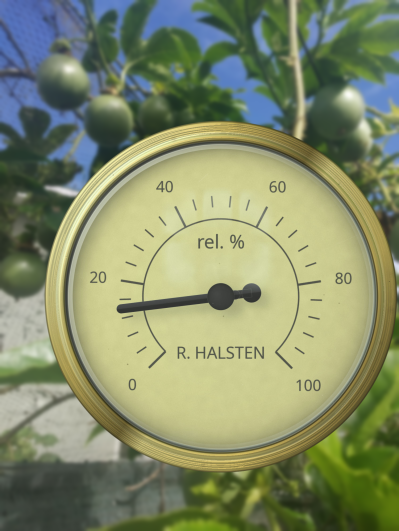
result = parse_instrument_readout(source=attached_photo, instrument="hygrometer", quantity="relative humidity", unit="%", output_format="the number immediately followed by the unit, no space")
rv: 14%
